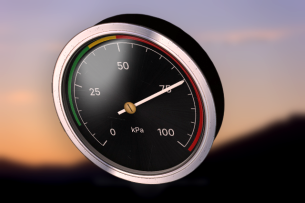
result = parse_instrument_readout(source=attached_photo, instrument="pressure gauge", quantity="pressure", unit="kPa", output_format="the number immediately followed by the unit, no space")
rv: 75kPa
